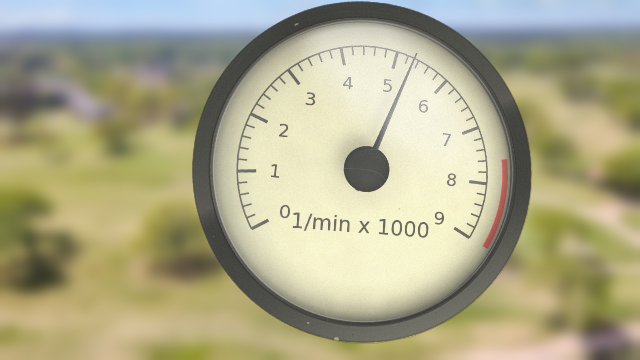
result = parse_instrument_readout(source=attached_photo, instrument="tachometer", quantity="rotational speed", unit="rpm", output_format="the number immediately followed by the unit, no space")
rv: 5300rpm
